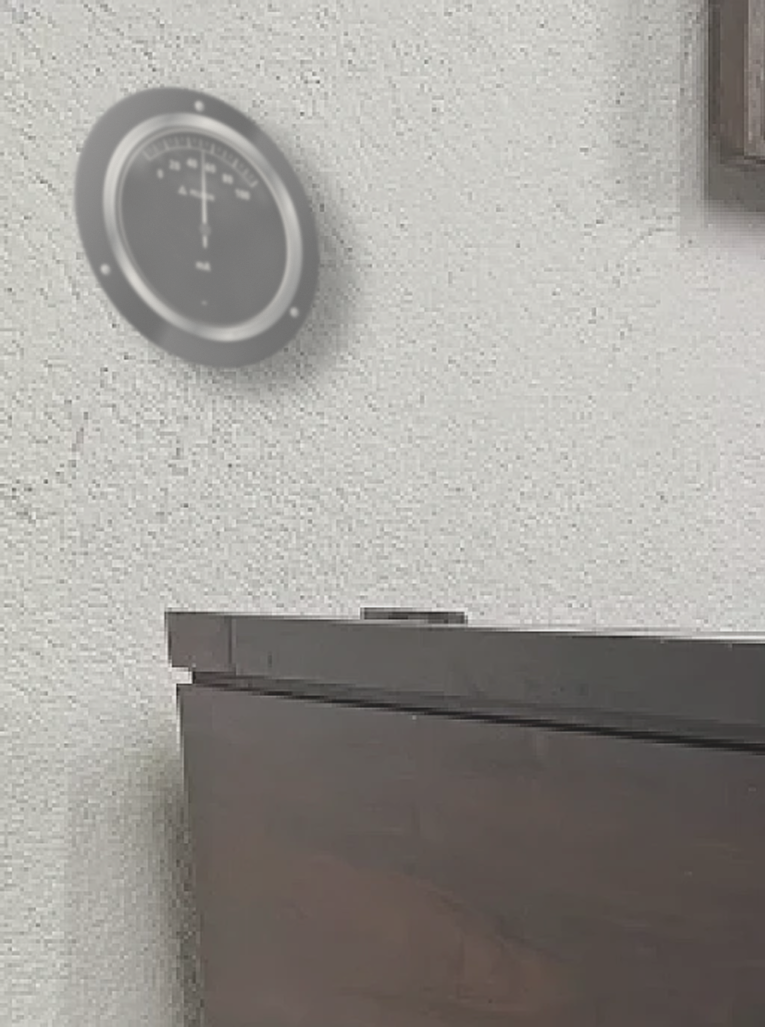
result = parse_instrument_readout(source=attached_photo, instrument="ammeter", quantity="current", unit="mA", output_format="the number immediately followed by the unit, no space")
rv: 50mA
